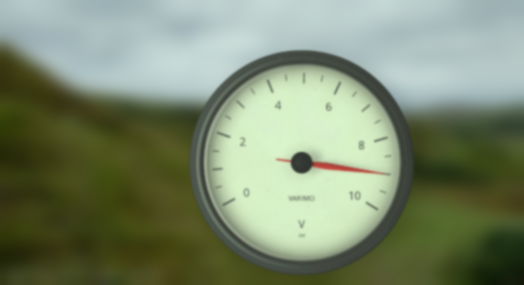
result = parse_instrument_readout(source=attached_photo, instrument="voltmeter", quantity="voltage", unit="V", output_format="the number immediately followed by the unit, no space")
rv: 9V
